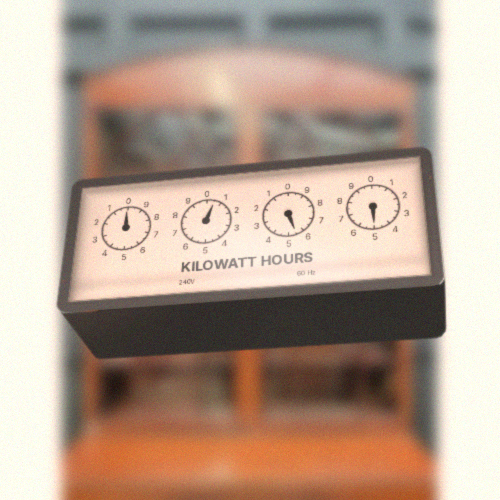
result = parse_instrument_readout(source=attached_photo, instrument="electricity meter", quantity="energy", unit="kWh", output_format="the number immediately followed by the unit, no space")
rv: 55kWh
